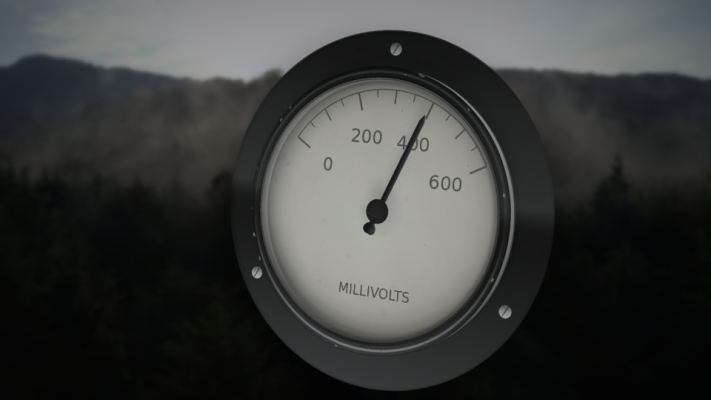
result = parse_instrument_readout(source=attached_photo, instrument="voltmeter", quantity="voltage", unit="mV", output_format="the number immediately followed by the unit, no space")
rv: 400mV
